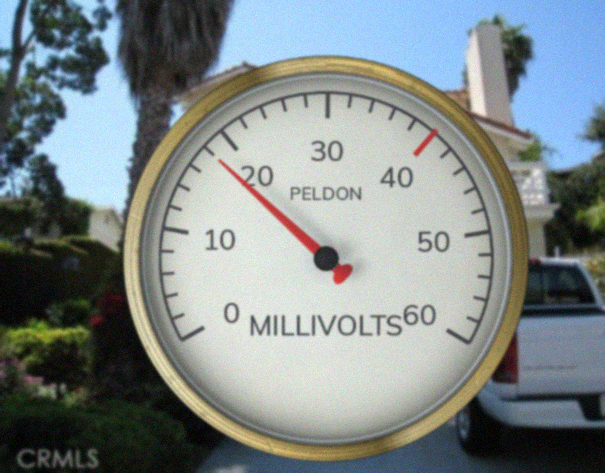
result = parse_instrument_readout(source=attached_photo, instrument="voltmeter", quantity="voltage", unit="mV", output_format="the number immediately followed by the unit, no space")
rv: 18mV
